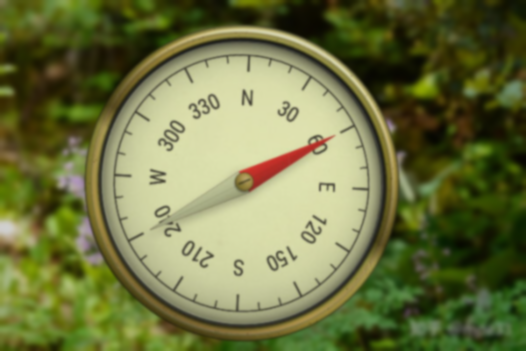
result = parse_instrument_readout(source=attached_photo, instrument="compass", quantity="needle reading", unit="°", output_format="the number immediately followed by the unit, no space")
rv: 60°
